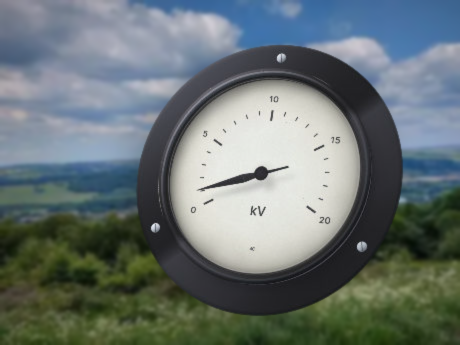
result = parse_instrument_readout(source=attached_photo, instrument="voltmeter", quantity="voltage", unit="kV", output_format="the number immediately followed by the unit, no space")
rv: 1kV
